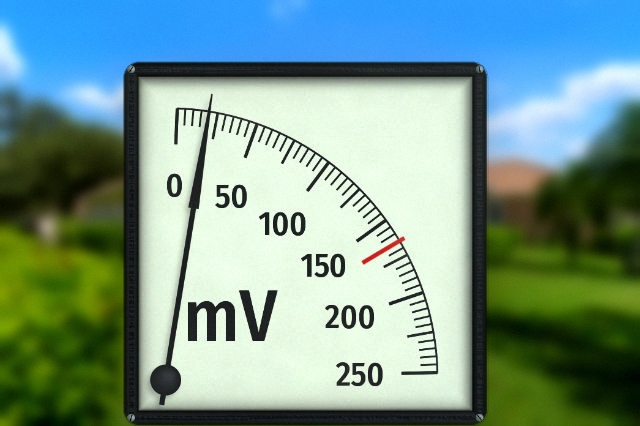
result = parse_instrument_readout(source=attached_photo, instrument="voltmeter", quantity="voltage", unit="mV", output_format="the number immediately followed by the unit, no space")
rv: 20mV
